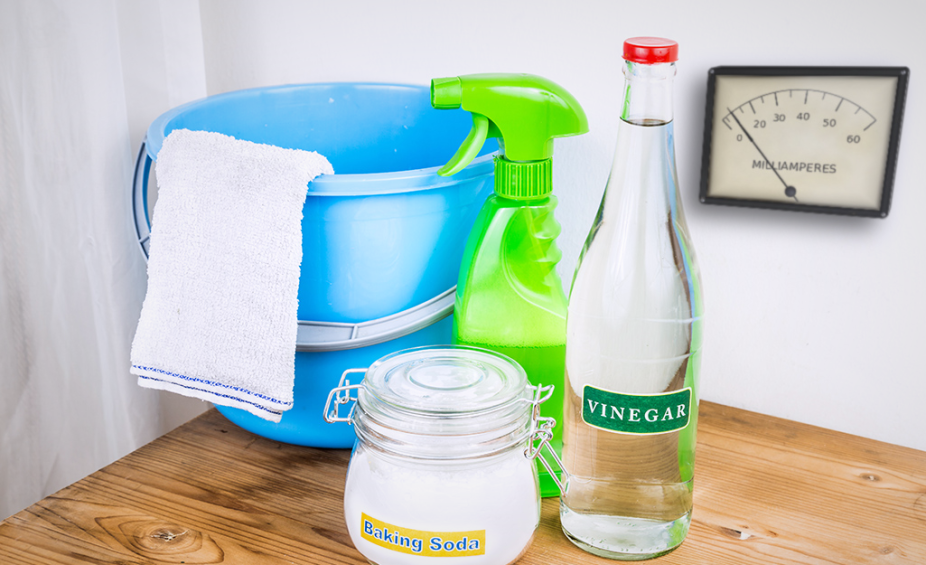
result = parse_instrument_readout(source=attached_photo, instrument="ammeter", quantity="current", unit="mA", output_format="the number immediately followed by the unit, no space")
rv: 10mA
